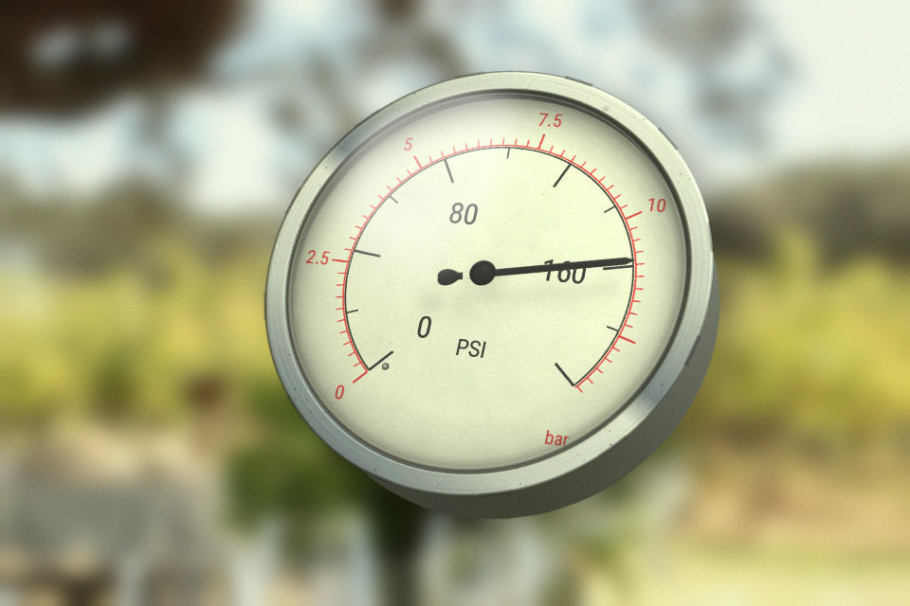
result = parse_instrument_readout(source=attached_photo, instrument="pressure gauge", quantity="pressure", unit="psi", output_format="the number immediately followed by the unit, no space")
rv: 160psi
